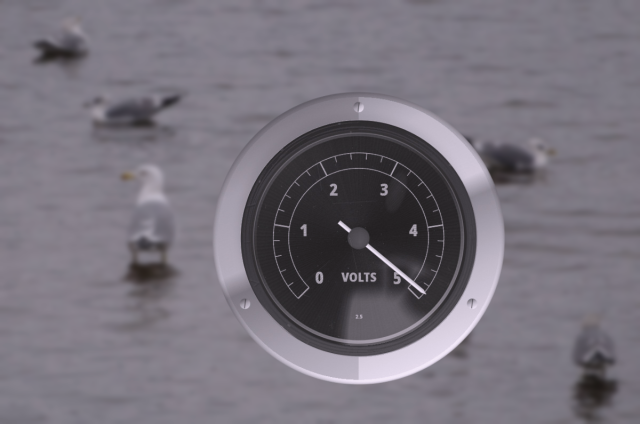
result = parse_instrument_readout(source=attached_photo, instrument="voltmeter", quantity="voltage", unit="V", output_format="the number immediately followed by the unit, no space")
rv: 4.9V
